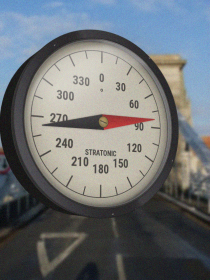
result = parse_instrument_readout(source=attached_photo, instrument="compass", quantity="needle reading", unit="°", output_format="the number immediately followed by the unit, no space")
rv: 82.5°
